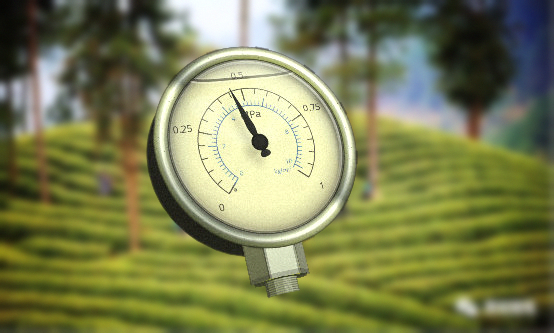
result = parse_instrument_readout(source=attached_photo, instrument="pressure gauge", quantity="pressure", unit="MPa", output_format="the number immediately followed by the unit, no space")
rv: 0.45MPa
